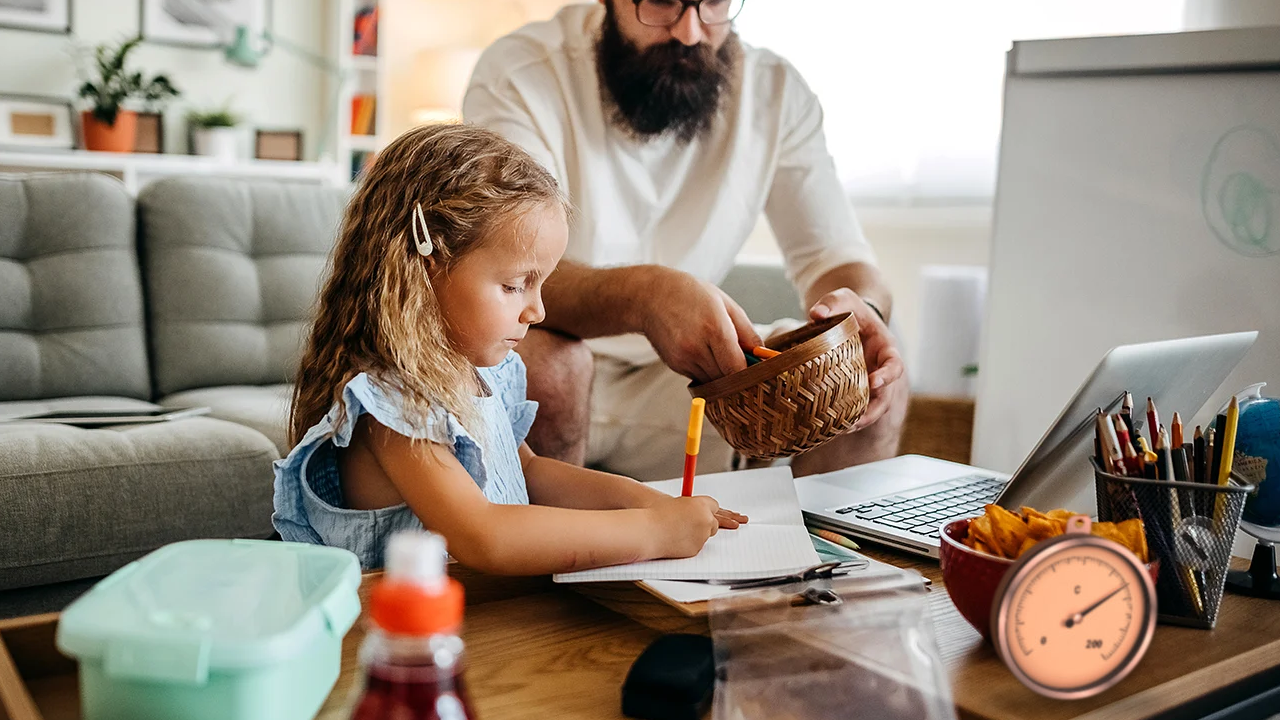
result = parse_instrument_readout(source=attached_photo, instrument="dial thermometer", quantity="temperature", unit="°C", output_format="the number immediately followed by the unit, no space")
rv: 137.5°C
